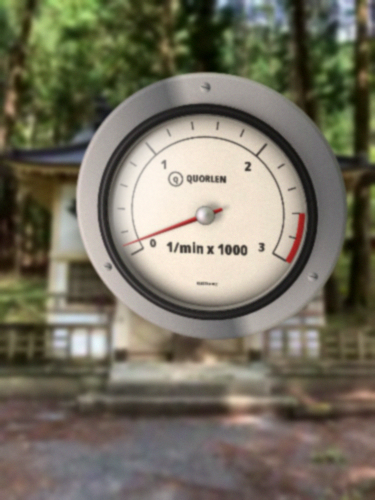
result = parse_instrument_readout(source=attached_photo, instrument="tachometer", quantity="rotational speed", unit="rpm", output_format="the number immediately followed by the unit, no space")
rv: 100rpm
